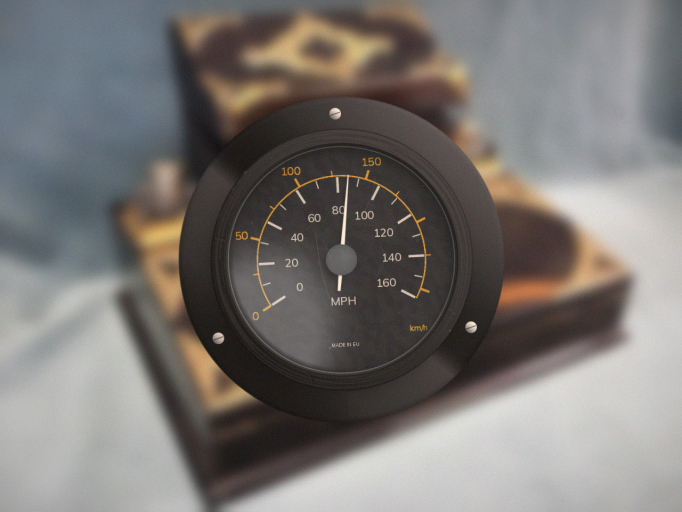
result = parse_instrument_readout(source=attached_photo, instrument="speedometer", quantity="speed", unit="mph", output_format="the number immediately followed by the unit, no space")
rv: 85mph
